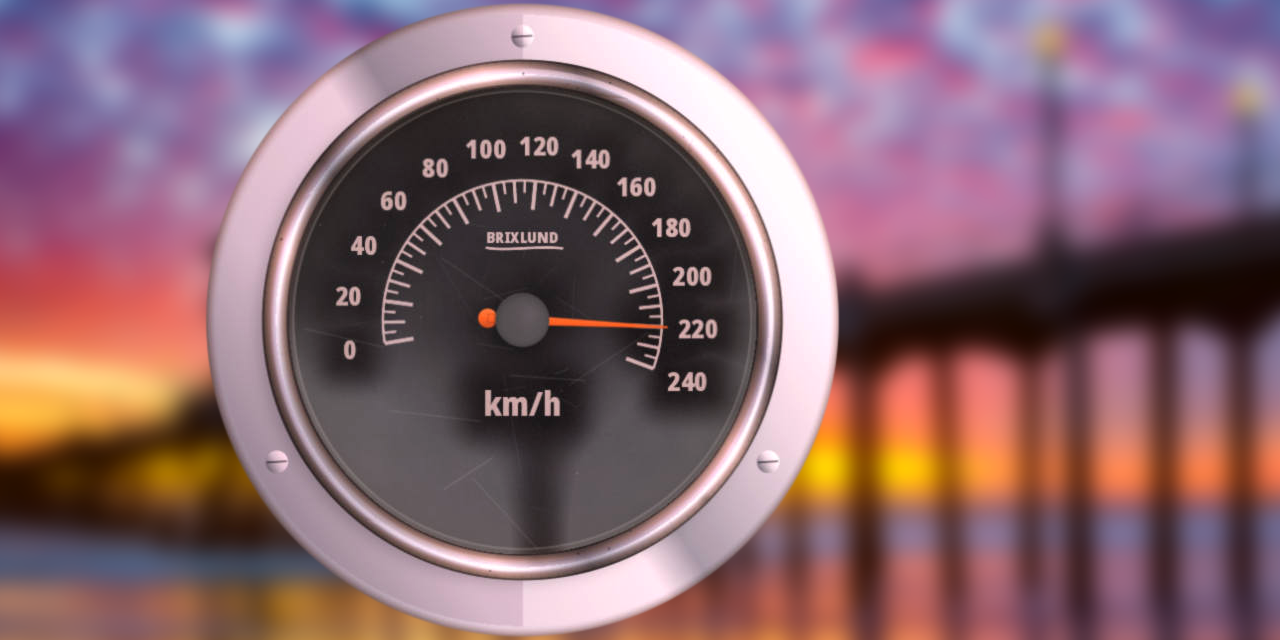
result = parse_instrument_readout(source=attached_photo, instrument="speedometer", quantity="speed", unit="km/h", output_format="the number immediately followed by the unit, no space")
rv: 220km/h
